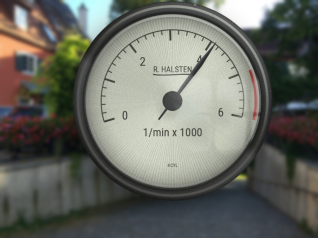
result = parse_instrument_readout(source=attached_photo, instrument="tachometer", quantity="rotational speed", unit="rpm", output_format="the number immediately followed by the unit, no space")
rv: 4100rpm
